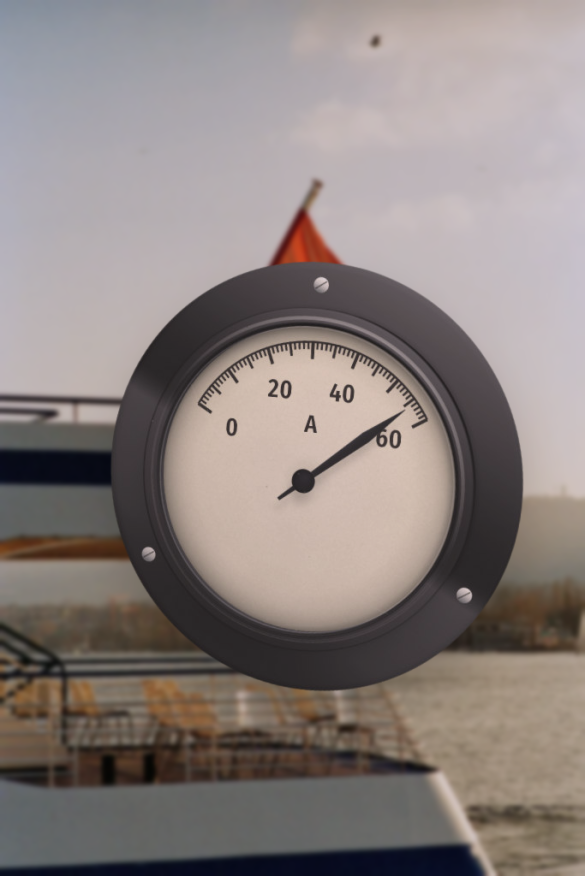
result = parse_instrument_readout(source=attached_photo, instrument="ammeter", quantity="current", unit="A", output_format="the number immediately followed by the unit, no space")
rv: 56A
